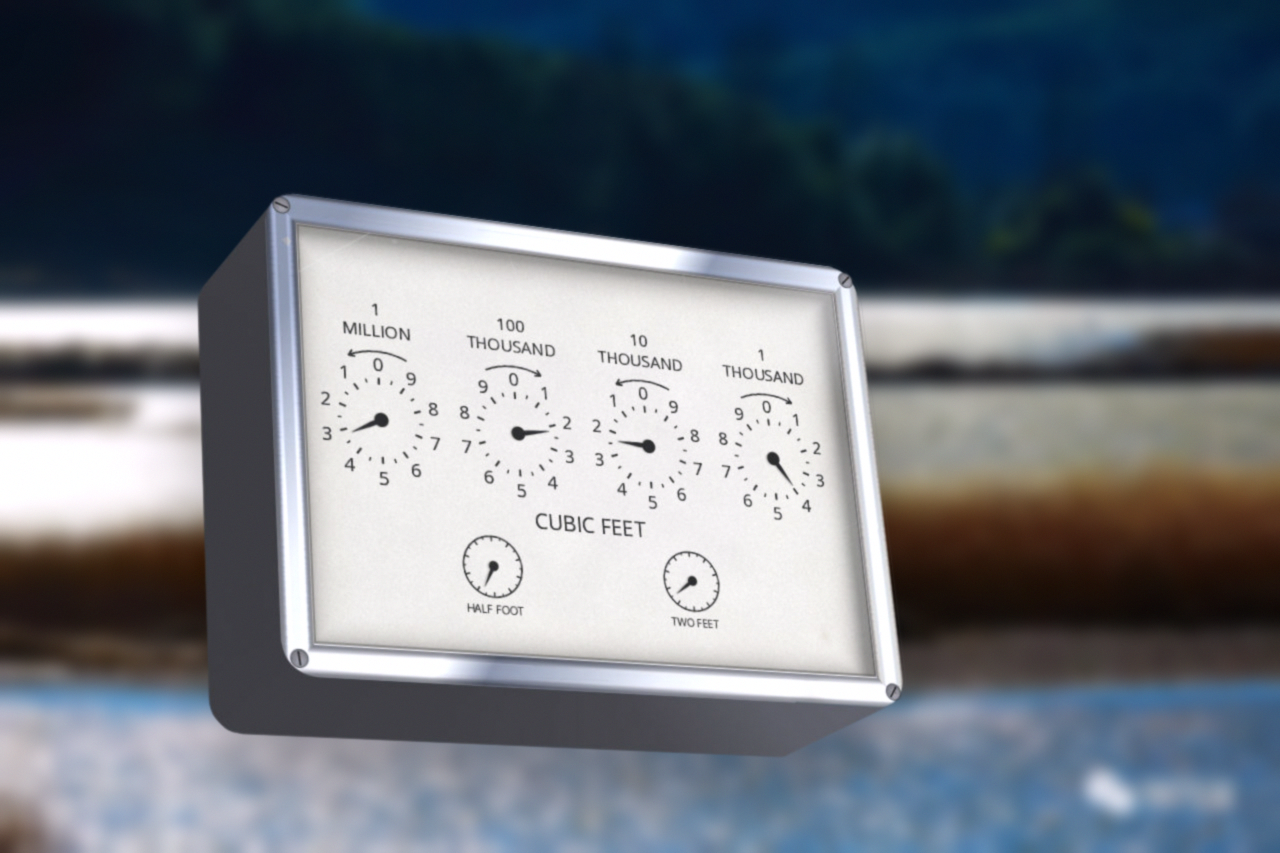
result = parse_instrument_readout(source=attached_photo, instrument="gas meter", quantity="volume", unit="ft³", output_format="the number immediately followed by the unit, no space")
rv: 322400ft³
